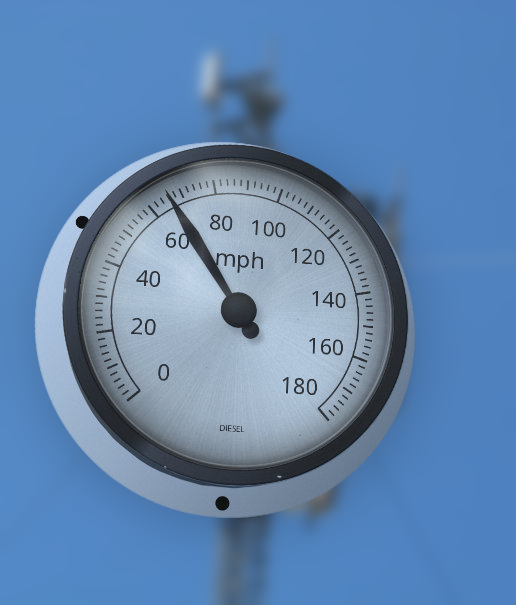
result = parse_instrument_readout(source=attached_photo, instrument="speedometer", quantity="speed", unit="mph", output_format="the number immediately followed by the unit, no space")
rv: 66mph
